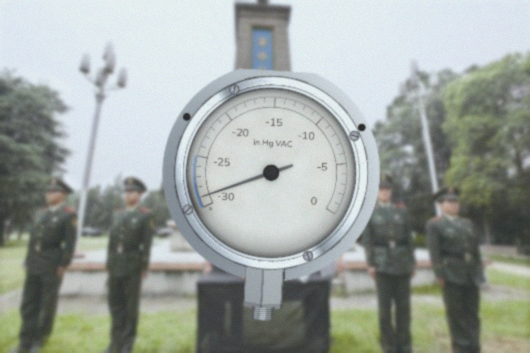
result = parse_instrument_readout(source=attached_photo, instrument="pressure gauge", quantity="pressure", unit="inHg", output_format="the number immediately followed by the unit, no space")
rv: -29inHg
